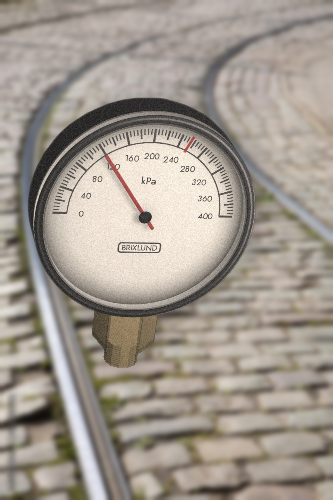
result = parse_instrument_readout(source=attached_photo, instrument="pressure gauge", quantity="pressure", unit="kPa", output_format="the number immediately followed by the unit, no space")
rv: 120kPa
